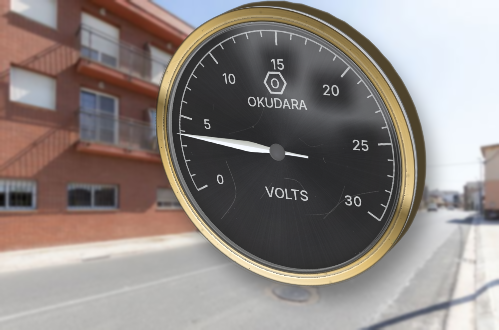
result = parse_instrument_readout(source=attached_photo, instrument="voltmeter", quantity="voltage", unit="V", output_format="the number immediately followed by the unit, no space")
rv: 4V
